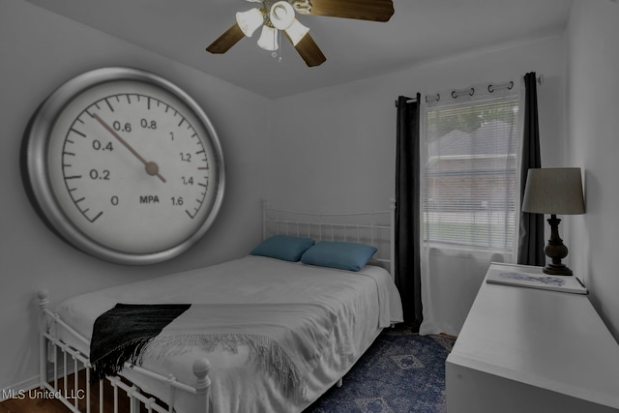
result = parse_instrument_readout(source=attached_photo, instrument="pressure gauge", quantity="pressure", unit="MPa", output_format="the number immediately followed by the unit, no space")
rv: 0.5MPa
